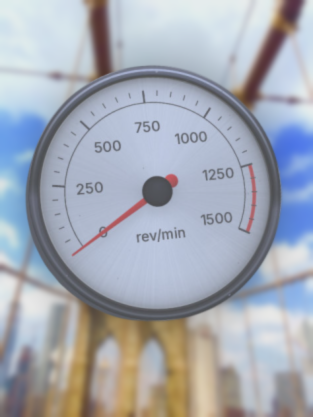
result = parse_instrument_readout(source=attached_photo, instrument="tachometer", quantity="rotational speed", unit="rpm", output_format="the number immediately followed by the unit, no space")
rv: 0rpm
